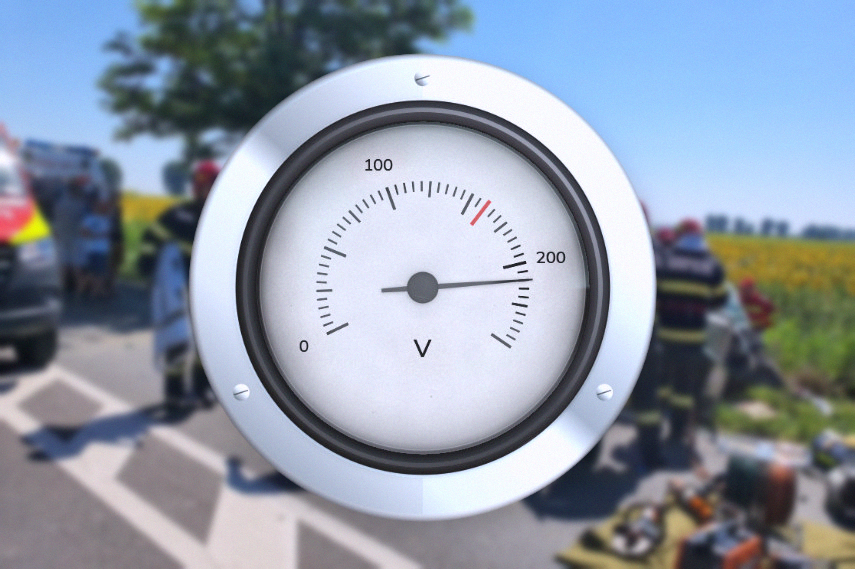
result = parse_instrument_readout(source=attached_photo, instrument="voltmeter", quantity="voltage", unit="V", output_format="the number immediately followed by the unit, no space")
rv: 210V
